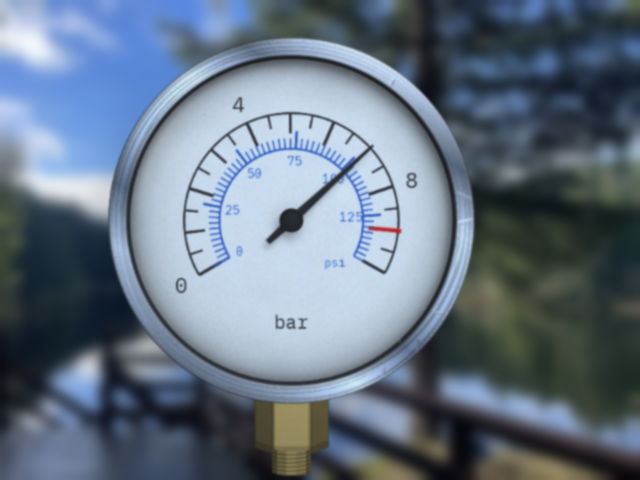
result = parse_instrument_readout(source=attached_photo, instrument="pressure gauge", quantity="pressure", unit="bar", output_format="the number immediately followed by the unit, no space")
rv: 7bar
